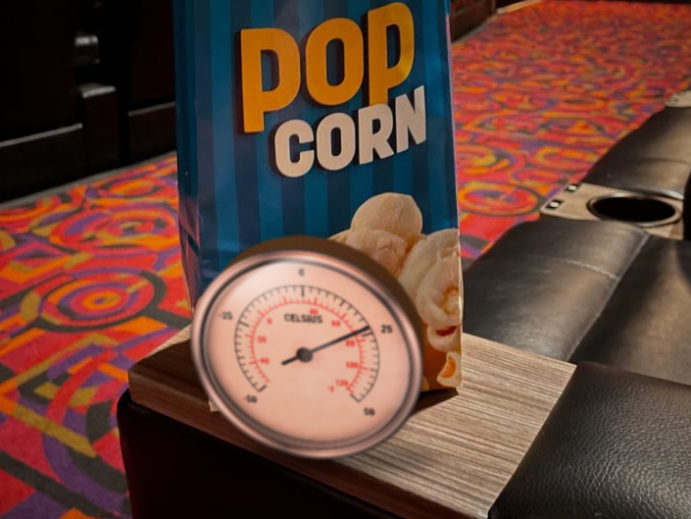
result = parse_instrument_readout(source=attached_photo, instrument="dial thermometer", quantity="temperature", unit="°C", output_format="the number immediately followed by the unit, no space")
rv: 22.5°C
